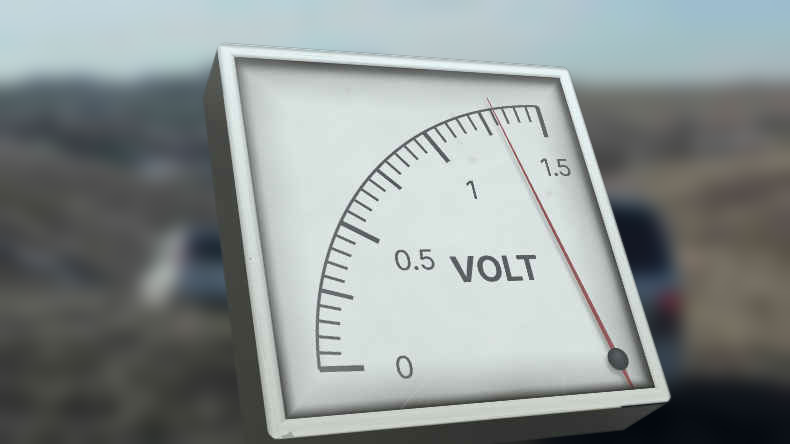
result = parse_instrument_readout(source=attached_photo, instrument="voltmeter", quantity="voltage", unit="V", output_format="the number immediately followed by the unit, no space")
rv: 1.3V
